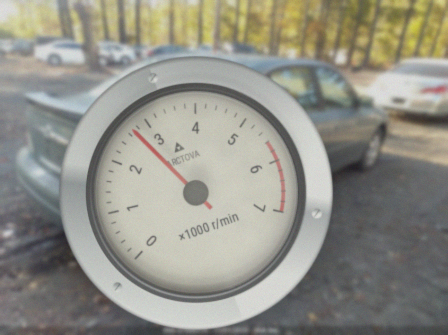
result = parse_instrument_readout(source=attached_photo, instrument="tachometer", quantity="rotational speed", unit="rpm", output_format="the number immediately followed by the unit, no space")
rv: 2700rpm
